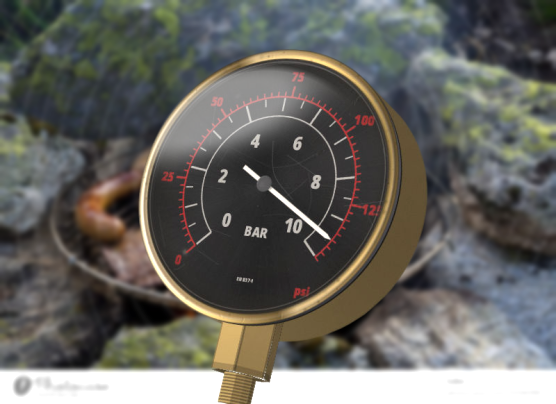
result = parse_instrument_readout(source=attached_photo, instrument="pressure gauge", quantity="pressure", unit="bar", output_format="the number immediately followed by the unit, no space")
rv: 9.5bar
